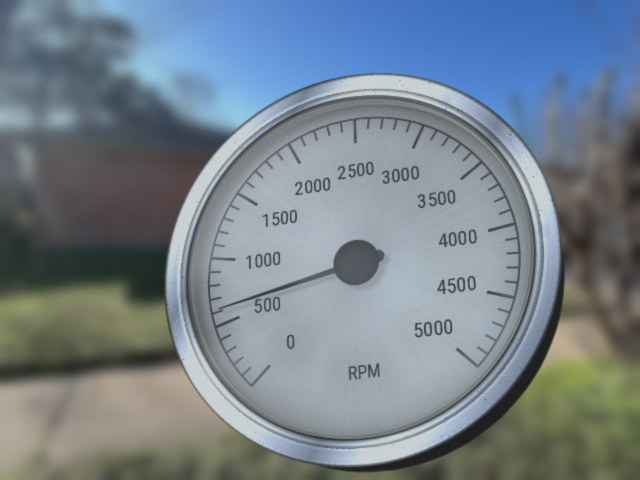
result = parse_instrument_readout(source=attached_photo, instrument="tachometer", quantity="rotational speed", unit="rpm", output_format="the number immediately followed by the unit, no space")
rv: 600rpm
